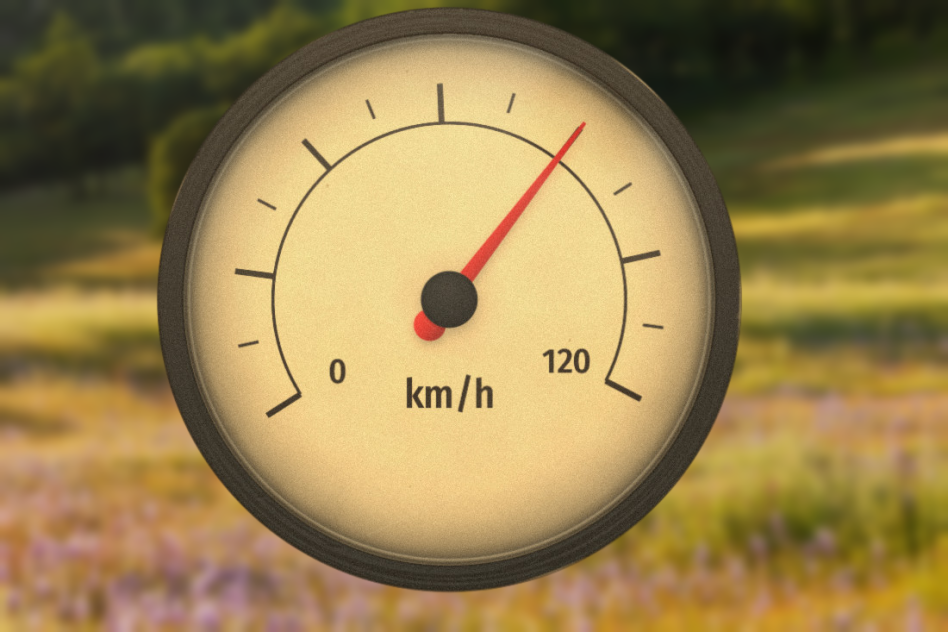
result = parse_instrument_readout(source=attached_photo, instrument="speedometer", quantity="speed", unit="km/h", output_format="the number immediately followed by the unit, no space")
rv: 80km/h
